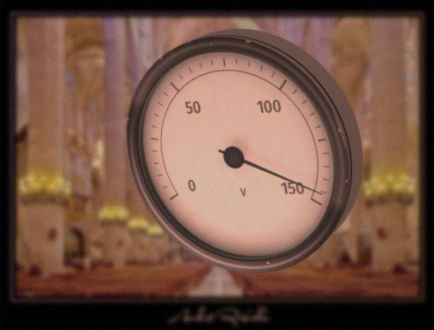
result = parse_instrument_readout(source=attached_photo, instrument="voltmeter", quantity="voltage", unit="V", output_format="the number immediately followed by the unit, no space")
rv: 145V
